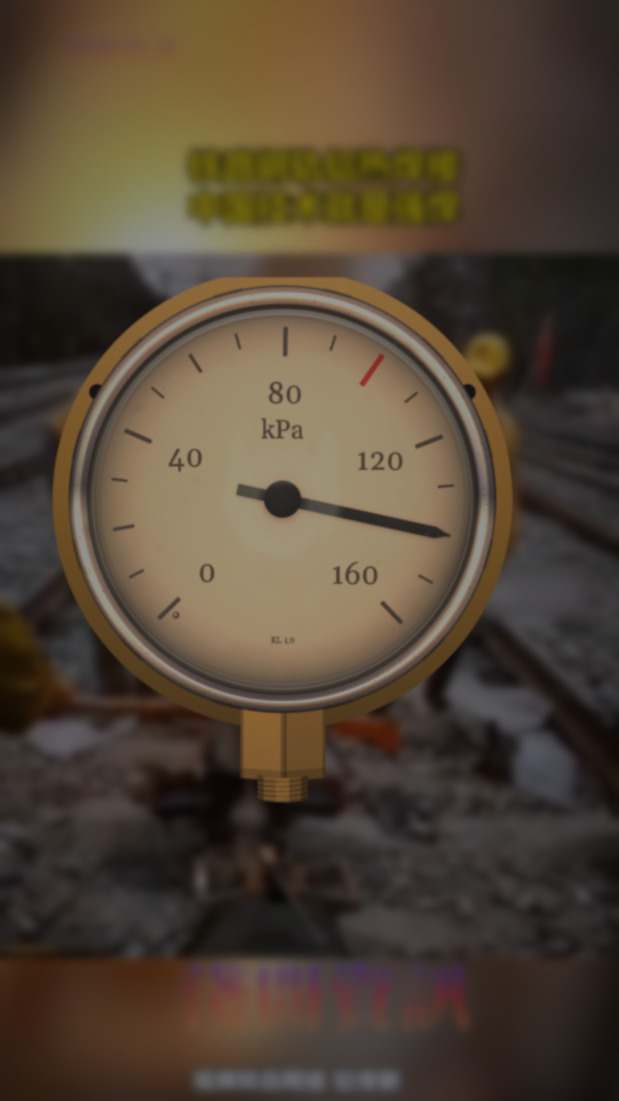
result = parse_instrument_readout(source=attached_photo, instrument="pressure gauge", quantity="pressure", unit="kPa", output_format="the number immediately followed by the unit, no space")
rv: 140kPa
